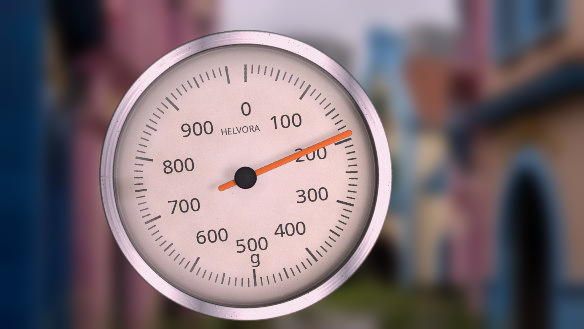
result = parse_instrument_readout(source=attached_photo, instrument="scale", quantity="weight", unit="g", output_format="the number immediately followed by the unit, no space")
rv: 190g
